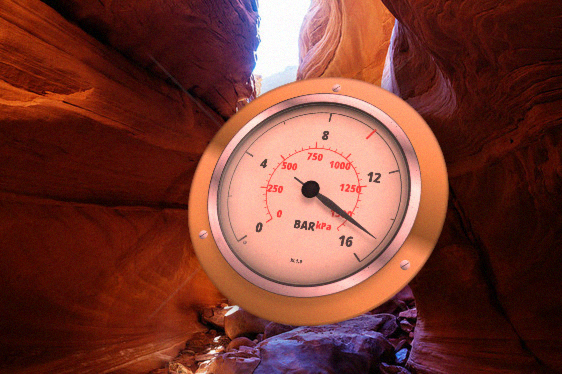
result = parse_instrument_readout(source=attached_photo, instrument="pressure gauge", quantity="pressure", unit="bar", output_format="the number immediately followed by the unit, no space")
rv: 15bar
